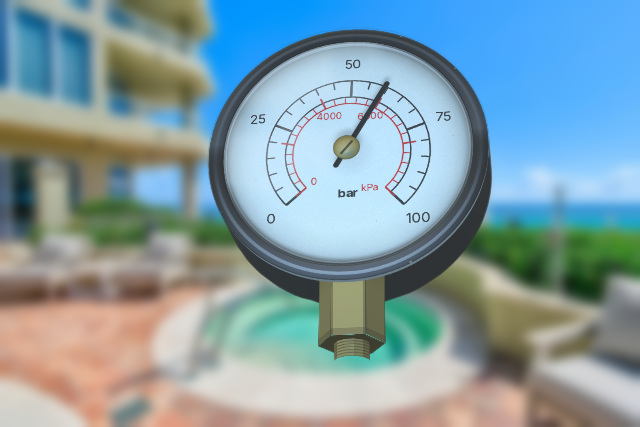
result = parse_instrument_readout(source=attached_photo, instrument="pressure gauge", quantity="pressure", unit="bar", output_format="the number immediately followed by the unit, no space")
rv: 60bar
